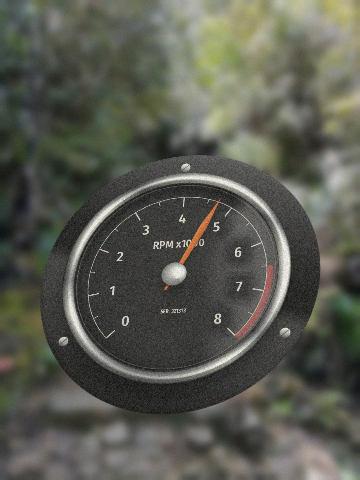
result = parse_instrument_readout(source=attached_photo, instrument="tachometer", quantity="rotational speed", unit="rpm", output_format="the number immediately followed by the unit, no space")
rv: 4750rpm
